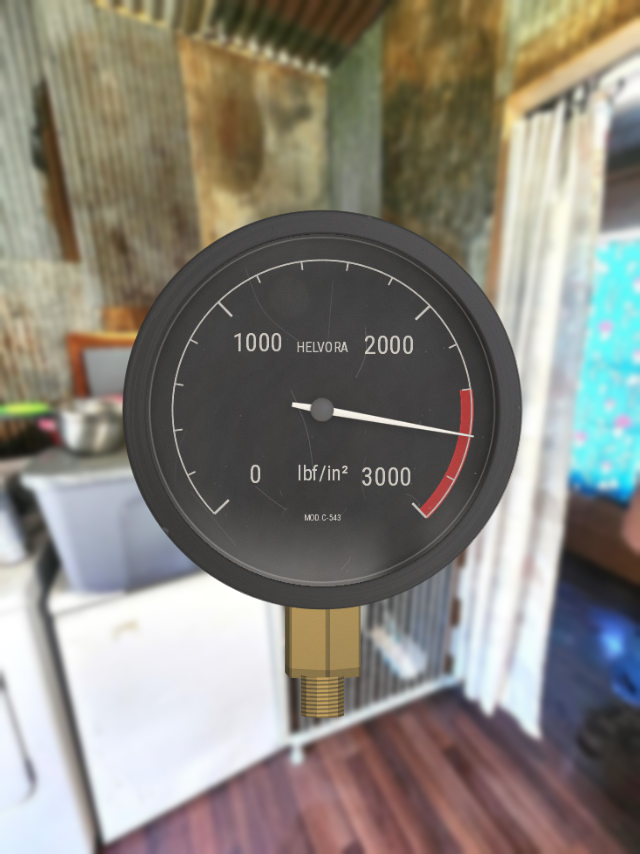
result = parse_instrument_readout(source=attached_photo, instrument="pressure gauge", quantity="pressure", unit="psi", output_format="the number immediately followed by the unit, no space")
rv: 2600psi
